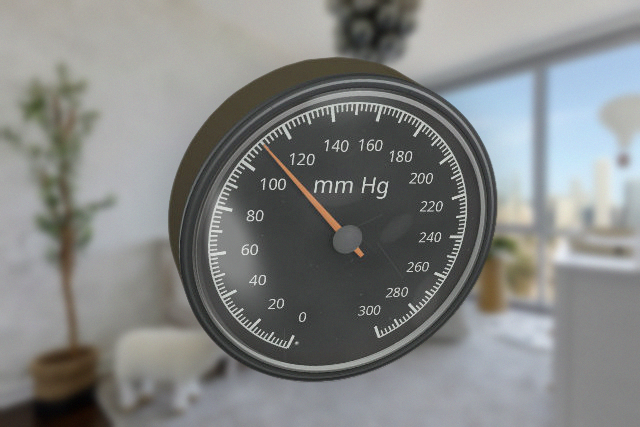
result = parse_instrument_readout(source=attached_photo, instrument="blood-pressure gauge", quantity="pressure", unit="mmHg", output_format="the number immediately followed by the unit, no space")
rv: 110mmHg
